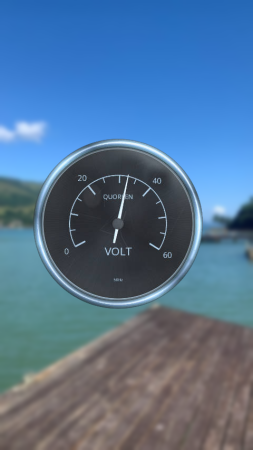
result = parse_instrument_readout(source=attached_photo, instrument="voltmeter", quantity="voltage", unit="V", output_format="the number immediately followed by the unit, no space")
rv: 32.5V
